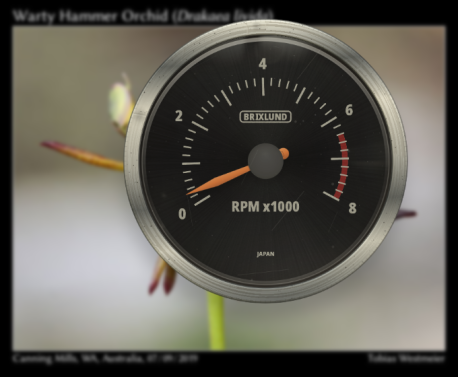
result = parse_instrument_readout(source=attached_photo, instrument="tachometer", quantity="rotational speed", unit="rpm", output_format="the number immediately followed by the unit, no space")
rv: 300rpm
